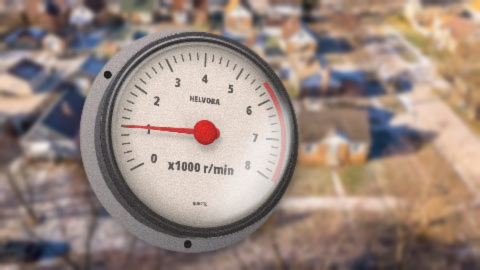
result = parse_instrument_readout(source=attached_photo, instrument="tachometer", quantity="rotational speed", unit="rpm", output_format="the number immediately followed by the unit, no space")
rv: 1000rpm
